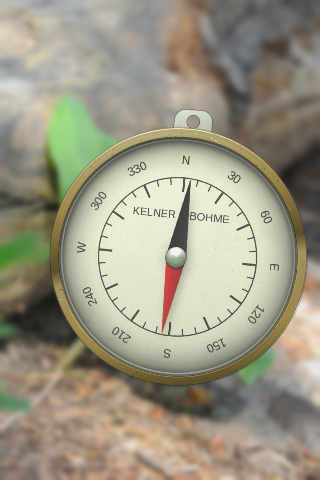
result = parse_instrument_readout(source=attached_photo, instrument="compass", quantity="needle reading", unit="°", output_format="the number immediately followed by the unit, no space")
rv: 185°
